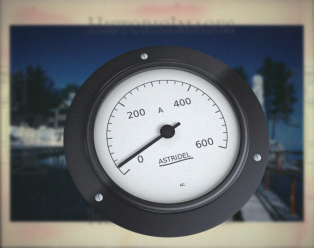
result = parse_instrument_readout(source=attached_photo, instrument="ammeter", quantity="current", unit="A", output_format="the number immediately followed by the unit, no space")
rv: 20A
